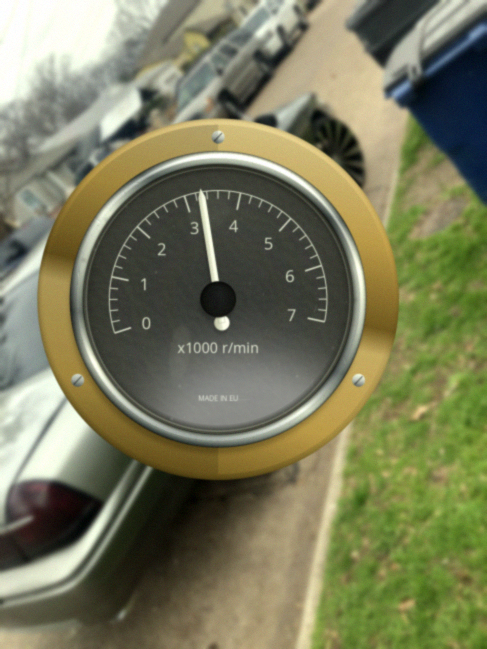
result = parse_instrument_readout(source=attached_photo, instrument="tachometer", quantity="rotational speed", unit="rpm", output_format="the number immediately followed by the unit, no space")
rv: 3300rpm
